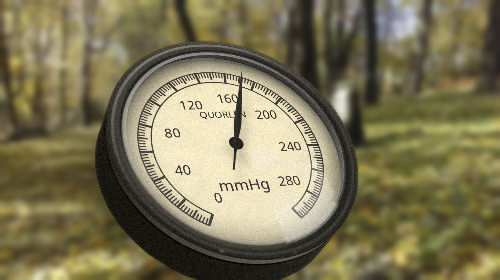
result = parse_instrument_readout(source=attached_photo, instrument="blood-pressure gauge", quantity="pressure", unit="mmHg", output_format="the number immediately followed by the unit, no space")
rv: 170mmHg
